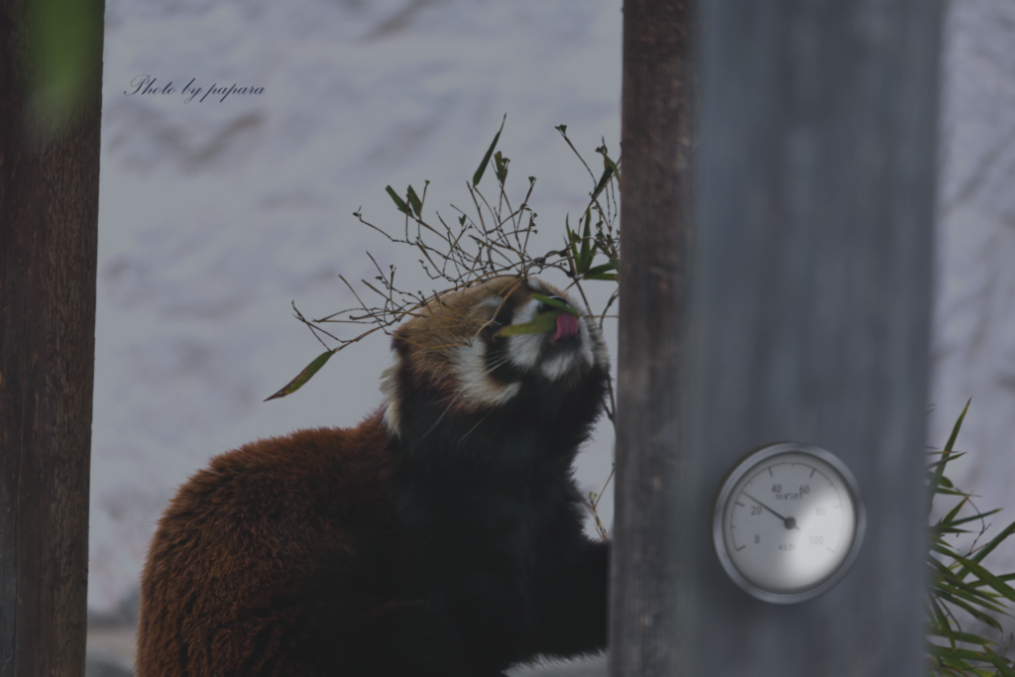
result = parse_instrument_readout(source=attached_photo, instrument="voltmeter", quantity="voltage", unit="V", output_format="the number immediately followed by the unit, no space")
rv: 25V
